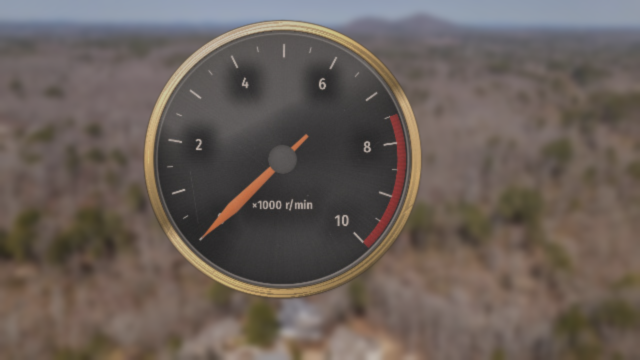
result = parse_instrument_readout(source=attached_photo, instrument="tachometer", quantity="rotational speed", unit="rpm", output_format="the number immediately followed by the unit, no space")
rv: 0rpm
